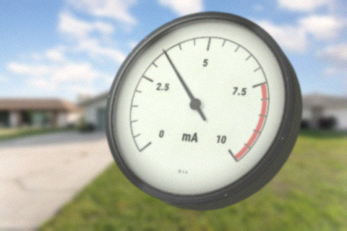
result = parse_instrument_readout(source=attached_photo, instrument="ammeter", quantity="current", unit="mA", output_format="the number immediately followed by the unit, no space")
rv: 3.5mA
